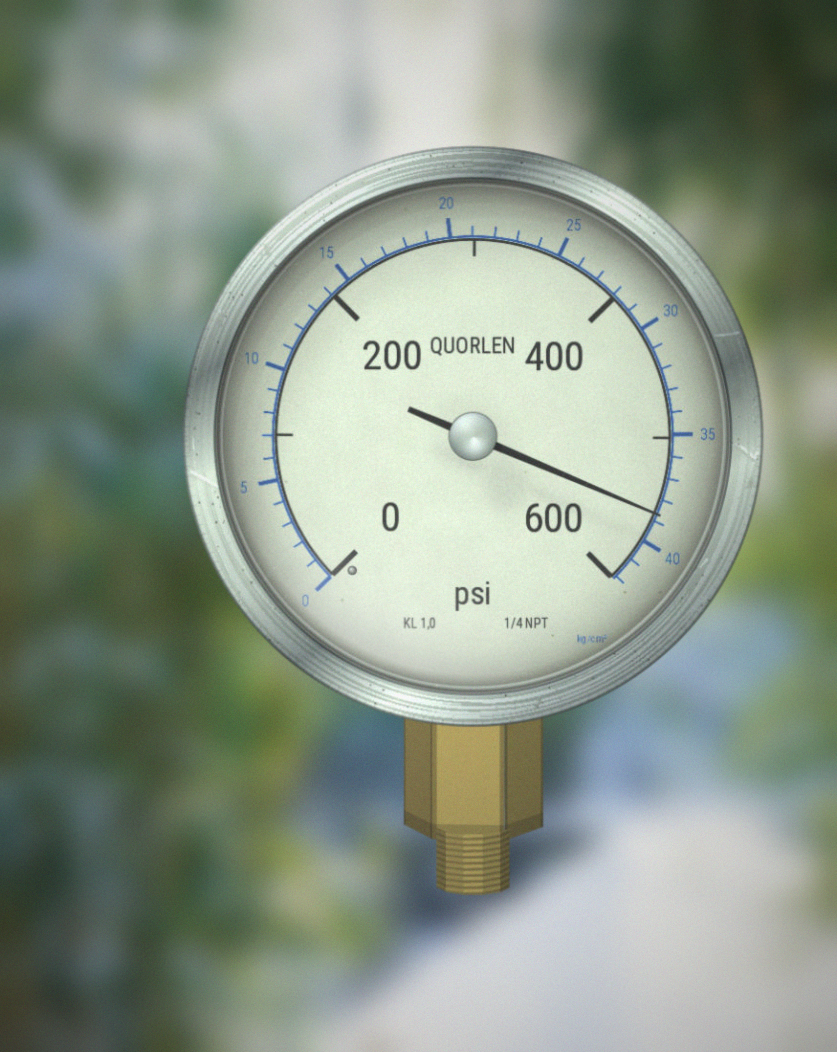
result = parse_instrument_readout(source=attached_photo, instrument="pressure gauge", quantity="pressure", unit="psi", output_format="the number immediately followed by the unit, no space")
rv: 550psi
